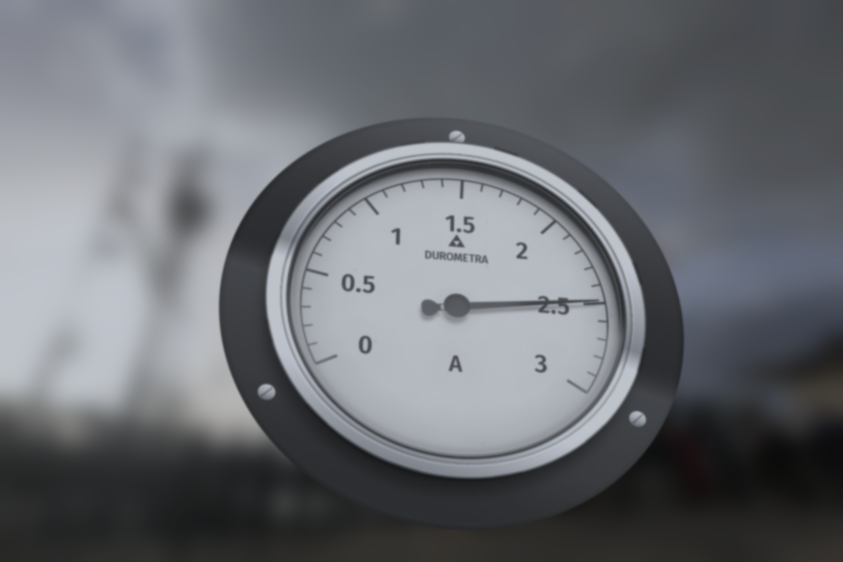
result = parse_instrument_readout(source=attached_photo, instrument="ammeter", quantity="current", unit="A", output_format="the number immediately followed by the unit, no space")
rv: 2.5A
